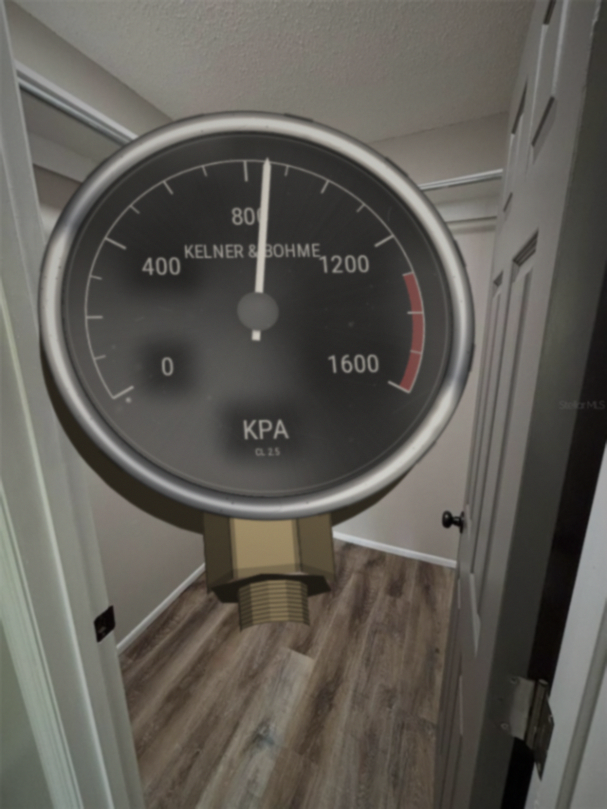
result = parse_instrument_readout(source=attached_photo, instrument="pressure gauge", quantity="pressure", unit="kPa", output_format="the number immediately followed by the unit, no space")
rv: 850kPa
